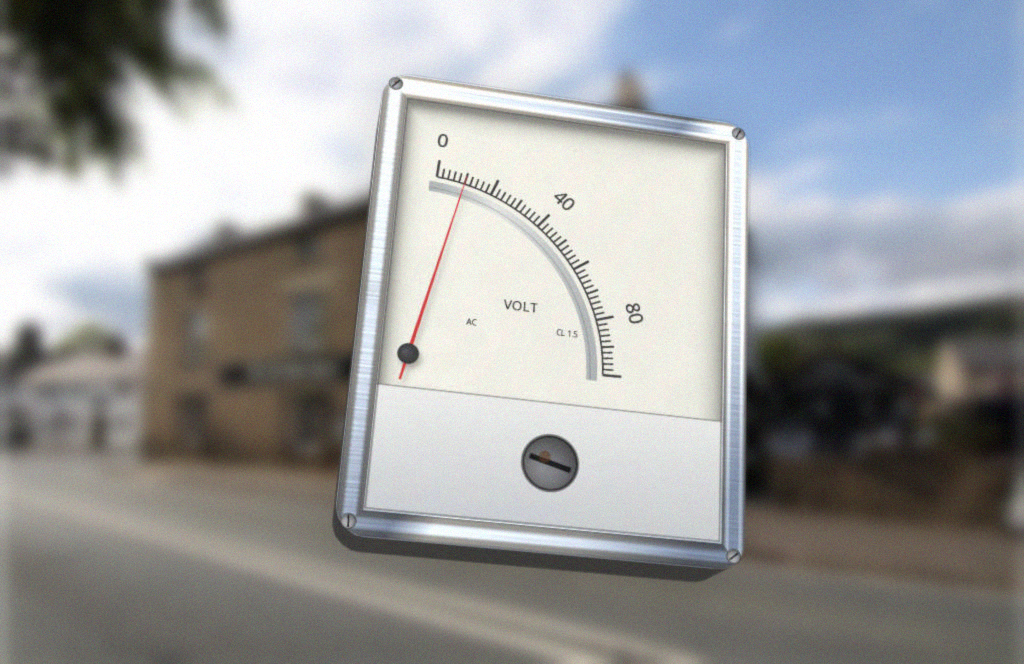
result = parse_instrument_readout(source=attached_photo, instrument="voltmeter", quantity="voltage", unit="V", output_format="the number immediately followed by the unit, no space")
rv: 10V
